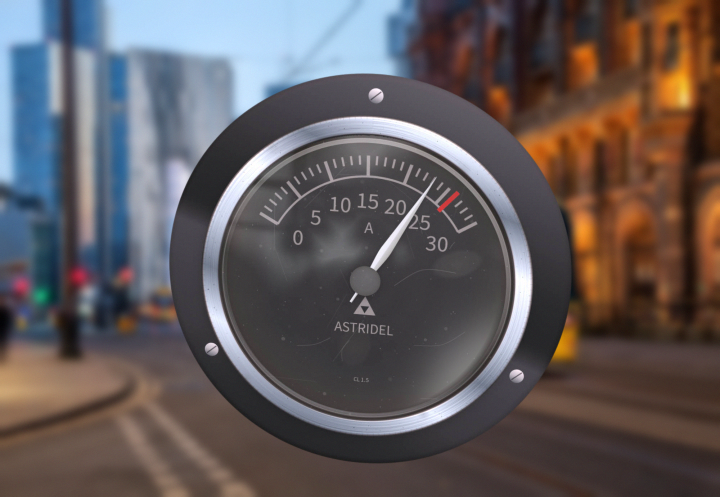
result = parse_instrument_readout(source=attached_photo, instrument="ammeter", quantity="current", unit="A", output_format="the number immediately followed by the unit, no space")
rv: 23A
